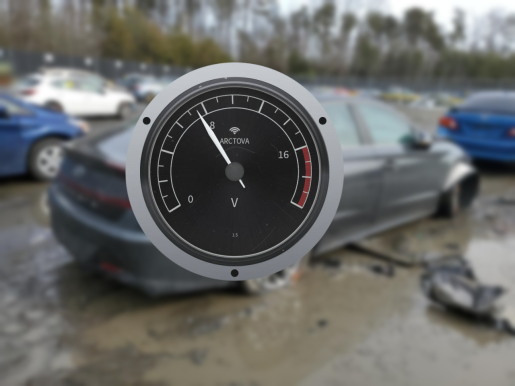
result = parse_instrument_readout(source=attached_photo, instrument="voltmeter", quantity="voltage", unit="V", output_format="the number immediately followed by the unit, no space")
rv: 7.5V
